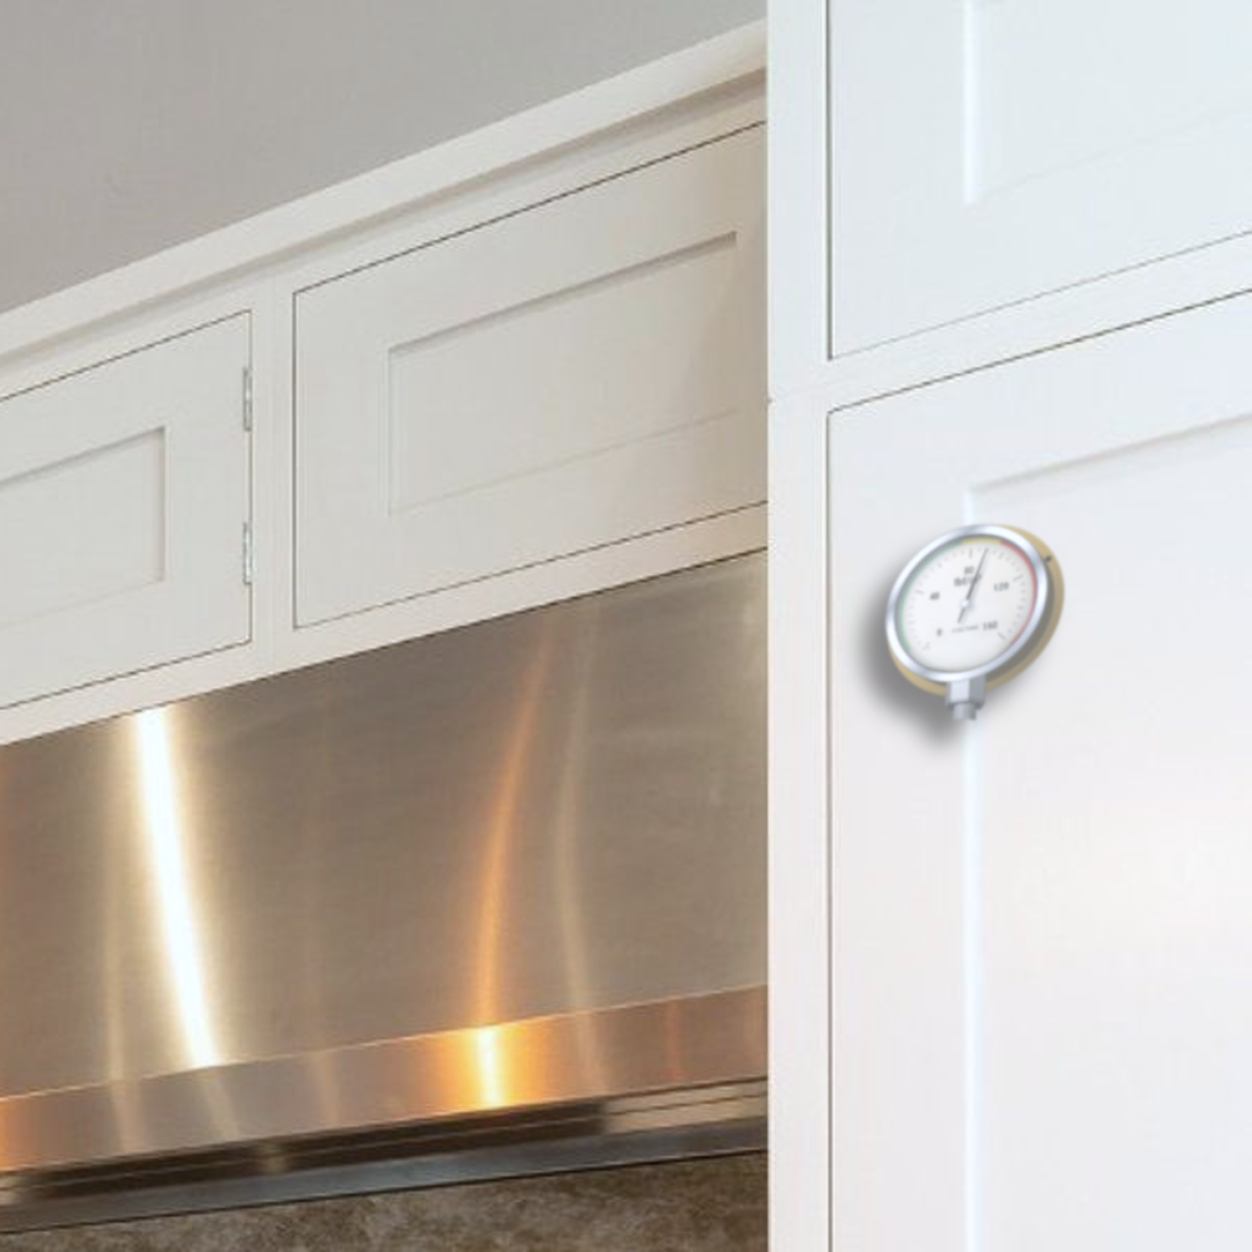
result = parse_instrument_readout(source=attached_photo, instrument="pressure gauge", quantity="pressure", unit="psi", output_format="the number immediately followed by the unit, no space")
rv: 90psi
